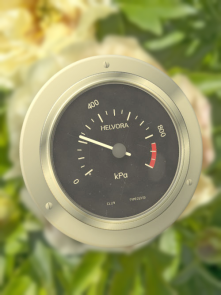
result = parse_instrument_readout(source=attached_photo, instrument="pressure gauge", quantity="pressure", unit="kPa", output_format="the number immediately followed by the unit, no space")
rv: 225kPa
